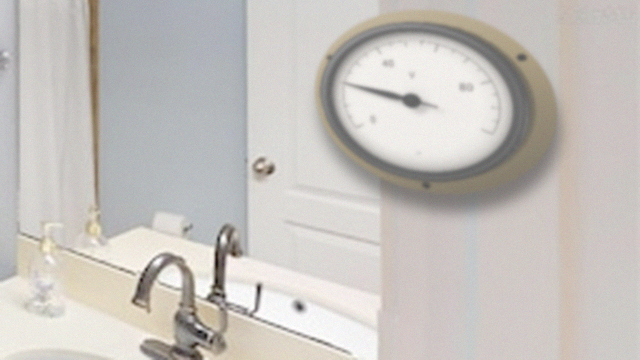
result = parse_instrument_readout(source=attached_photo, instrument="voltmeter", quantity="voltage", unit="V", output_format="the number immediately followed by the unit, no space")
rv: 20V
